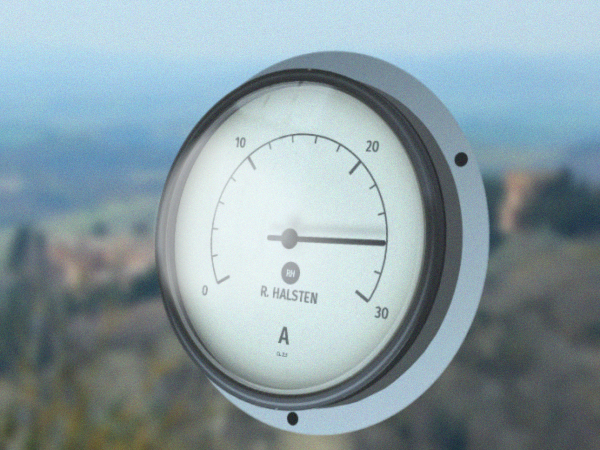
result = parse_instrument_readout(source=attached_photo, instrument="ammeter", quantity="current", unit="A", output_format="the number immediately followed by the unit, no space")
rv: 26A
